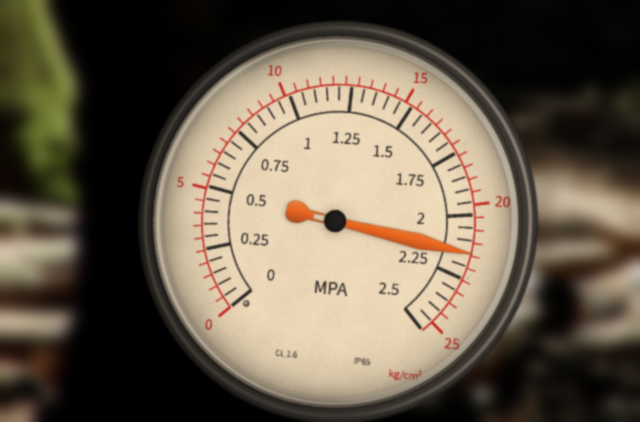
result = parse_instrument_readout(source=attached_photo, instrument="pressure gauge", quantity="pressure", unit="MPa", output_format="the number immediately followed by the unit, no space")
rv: 2.15MPa
